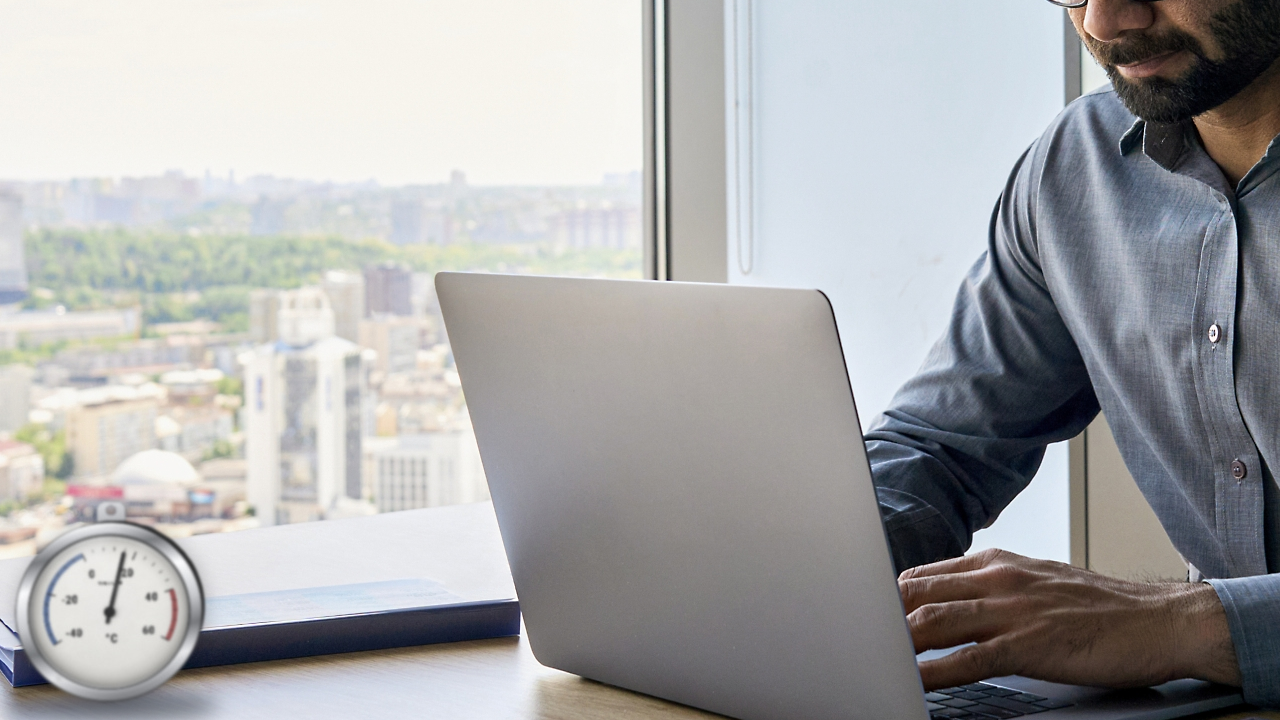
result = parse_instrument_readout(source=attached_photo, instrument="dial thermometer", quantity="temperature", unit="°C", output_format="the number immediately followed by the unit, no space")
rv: 16°C
